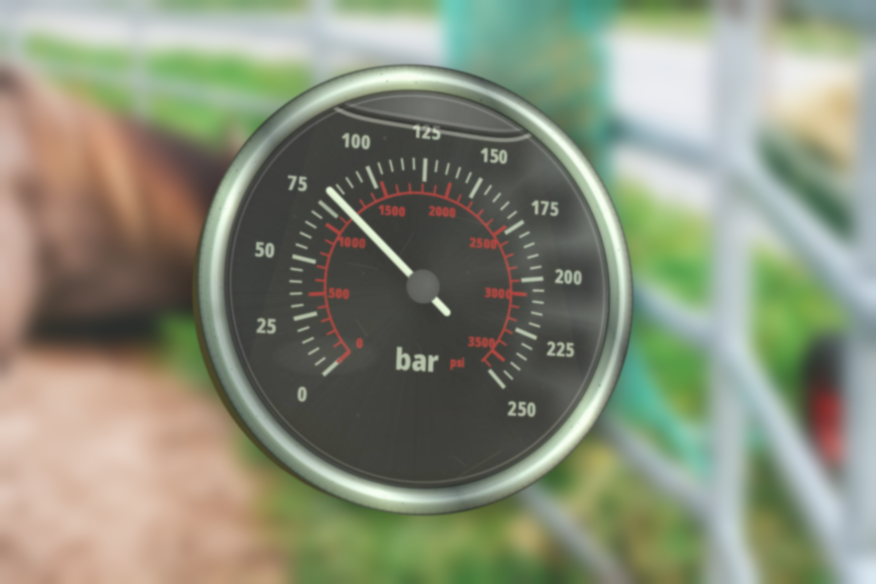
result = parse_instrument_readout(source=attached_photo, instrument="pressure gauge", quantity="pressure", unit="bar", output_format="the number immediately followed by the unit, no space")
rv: 80bar
